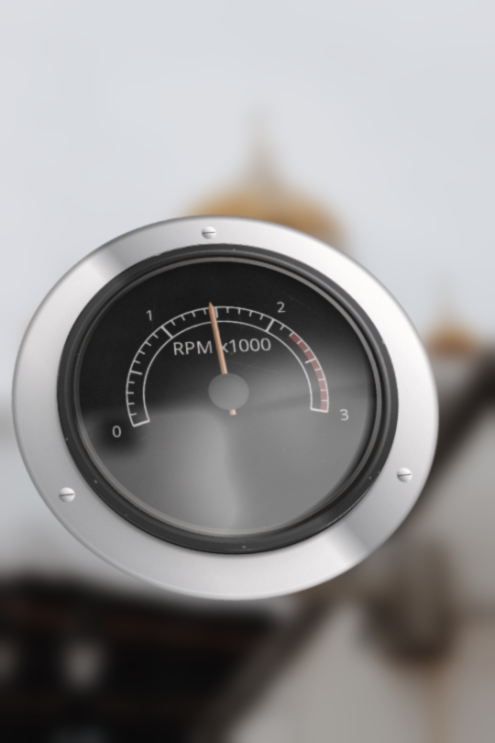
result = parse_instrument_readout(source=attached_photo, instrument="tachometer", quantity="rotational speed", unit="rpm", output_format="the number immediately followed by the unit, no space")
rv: 1450rpm
